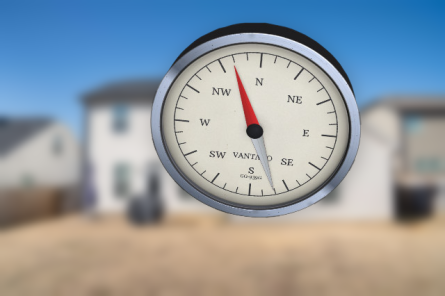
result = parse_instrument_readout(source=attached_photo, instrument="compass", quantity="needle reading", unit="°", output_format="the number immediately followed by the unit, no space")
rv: 340°
